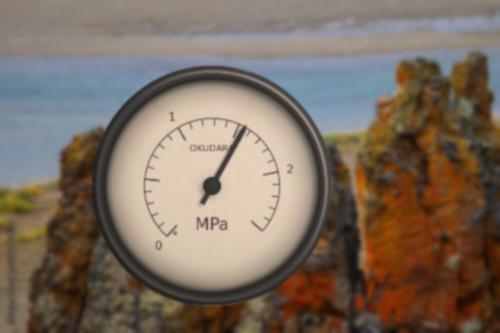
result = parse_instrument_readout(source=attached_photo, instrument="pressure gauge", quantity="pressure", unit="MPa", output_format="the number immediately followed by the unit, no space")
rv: 1.55MPa
